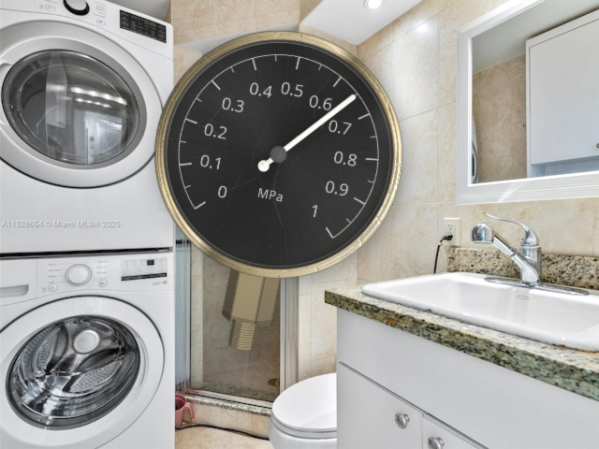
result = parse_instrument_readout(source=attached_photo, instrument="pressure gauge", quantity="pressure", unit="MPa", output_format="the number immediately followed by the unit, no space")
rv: 0.65MPa
